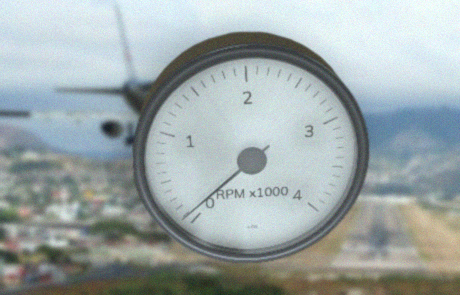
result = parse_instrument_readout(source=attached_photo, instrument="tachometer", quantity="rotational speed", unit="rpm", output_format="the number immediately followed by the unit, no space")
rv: 100rpm
